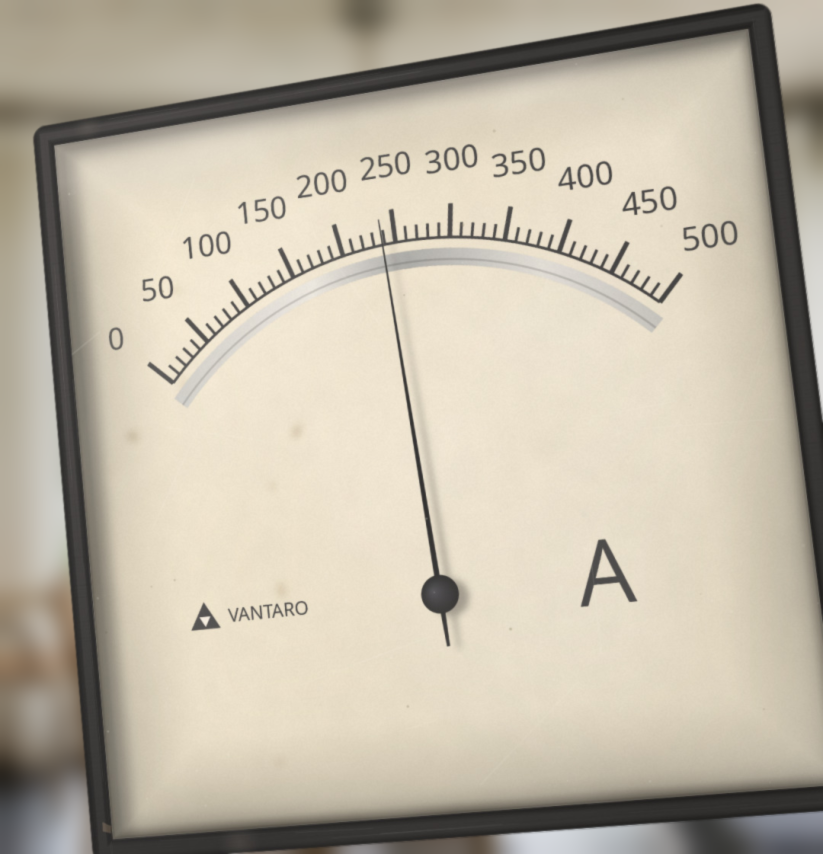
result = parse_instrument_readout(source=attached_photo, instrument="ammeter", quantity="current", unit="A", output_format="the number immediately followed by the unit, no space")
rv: 240A
